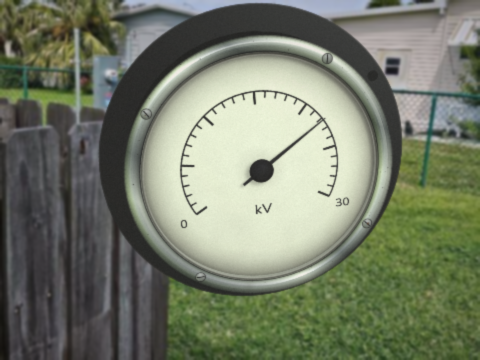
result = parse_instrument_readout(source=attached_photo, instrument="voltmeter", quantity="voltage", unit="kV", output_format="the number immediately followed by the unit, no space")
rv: 22kV
